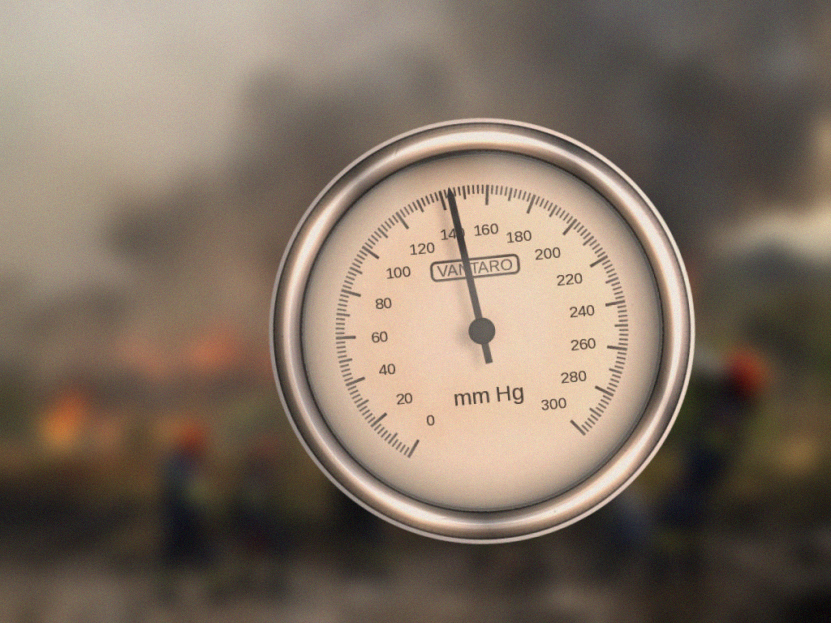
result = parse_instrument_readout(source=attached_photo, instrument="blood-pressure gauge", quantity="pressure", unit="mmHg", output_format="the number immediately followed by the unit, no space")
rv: 144mmHg
